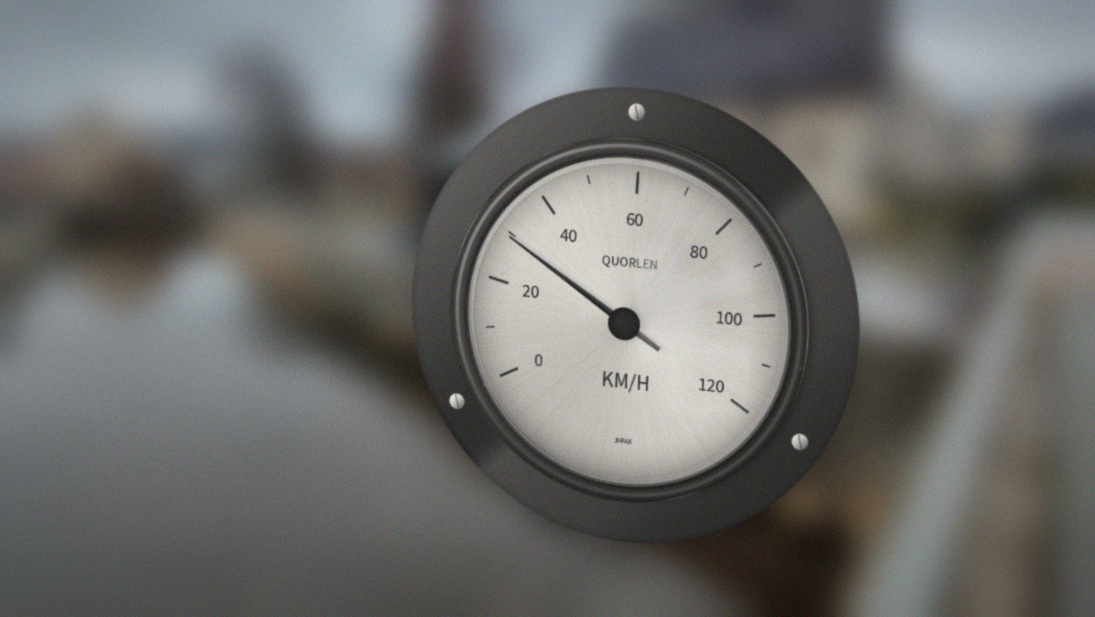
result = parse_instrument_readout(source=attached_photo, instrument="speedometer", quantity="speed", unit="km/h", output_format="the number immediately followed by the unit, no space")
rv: 30km/h
